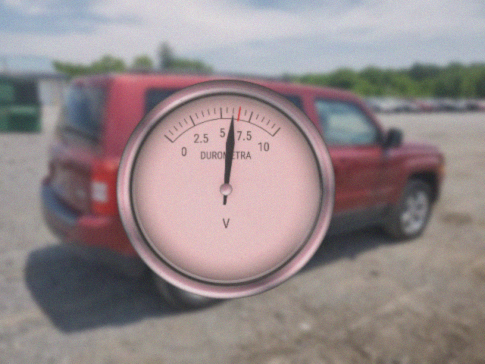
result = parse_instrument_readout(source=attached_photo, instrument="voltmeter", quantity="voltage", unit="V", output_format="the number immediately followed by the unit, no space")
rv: 6V
